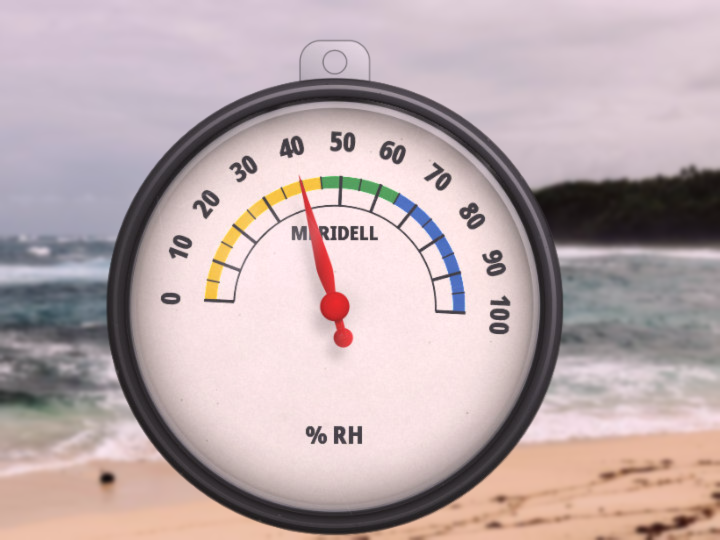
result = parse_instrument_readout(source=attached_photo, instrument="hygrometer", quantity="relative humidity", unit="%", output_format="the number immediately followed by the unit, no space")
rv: 40%
